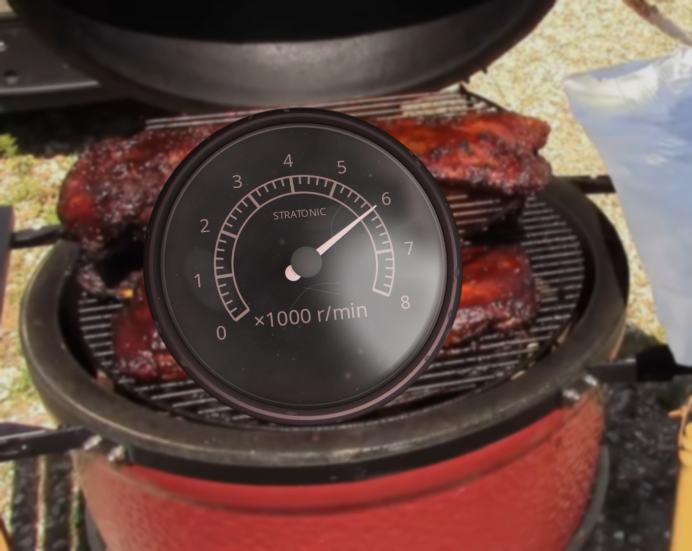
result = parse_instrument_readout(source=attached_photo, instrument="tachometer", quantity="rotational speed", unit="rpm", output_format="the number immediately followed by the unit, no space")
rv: 6000rpm
